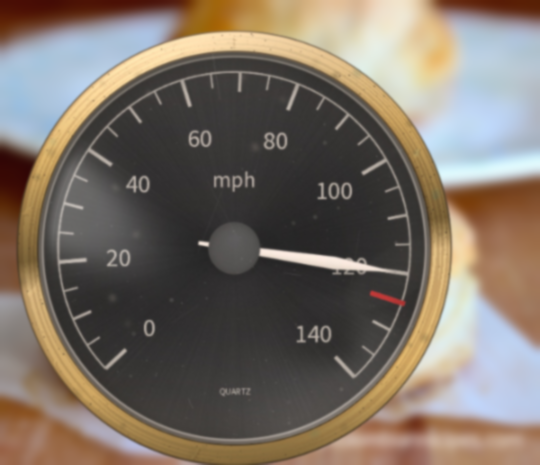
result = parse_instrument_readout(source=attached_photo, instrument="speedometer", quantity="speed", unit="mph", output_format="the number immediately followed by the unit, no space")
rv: 120mph
